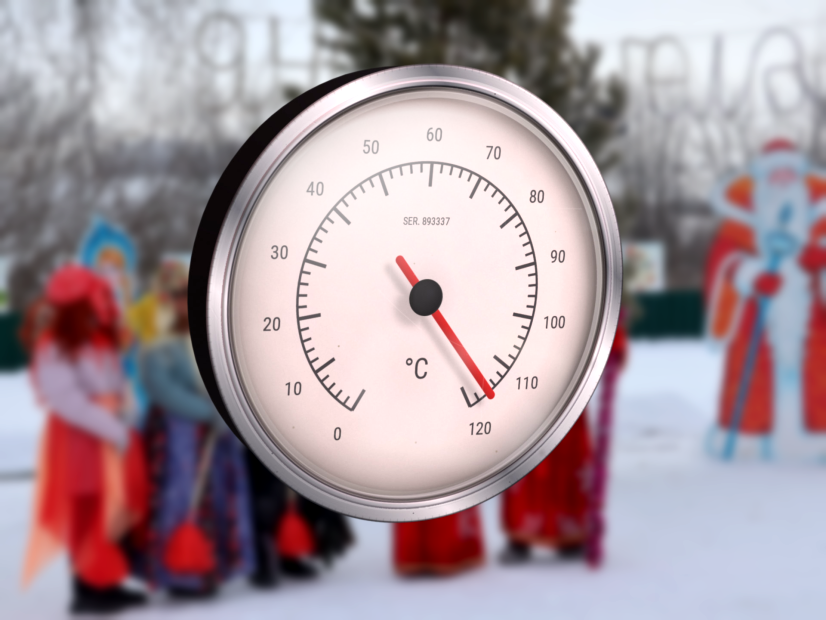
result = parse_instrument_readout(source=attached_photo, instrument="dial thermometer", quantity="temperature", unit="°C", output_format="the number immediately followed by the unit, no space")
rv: 116°C
